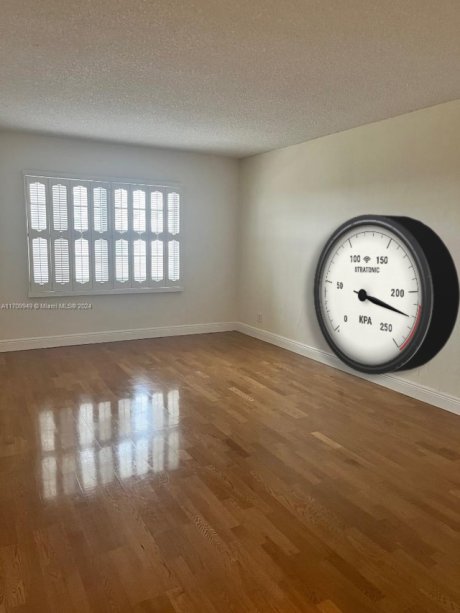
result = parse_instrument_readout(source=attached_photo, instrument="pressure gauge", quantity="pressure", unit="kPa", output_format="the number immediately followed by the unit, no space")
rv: 220kPa
